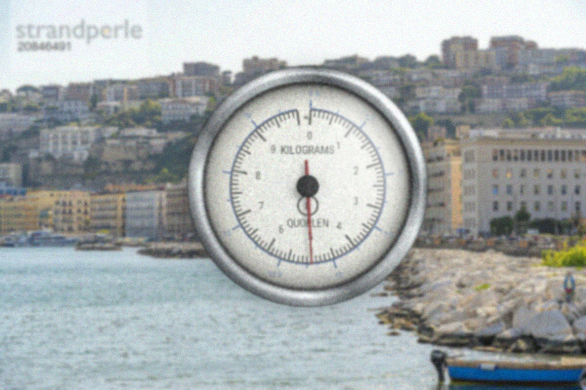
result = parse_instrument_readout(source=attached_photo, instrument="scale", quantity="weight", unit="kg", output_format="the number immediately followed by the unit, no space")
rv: 5kg
